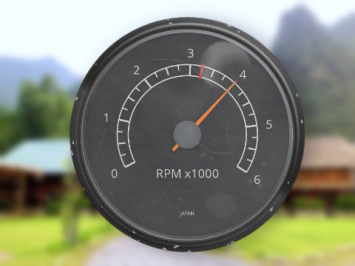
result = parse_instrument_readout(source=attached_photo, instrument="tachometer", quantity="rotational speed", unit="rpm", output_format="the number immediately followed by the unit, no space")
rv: 4000rpm
